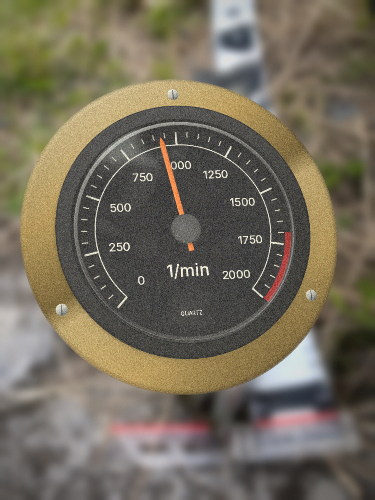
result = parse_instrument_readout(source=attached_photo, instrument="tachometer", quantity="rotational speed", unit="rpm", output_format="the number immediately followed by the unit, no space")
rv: 925rpm
